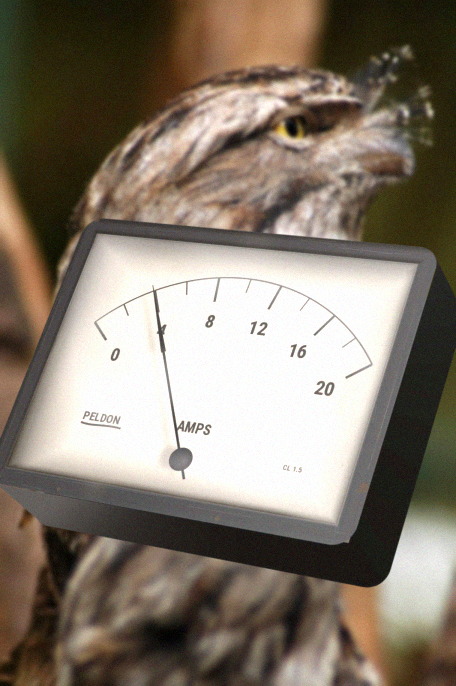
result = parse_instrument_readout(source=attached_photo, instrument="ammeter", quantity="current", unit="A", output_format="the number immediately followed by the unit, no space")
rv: 4A
